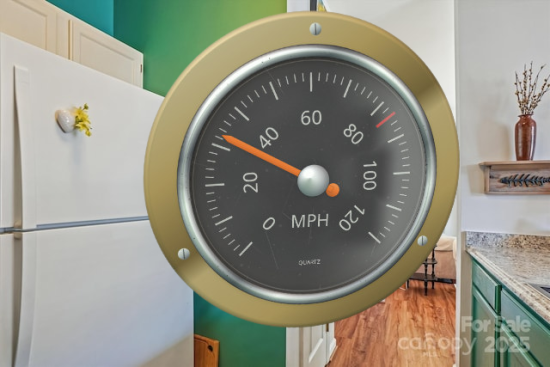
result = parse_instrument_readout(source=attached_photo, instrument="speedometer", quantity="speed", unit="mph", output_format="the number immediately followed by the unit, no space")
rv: 33mph
